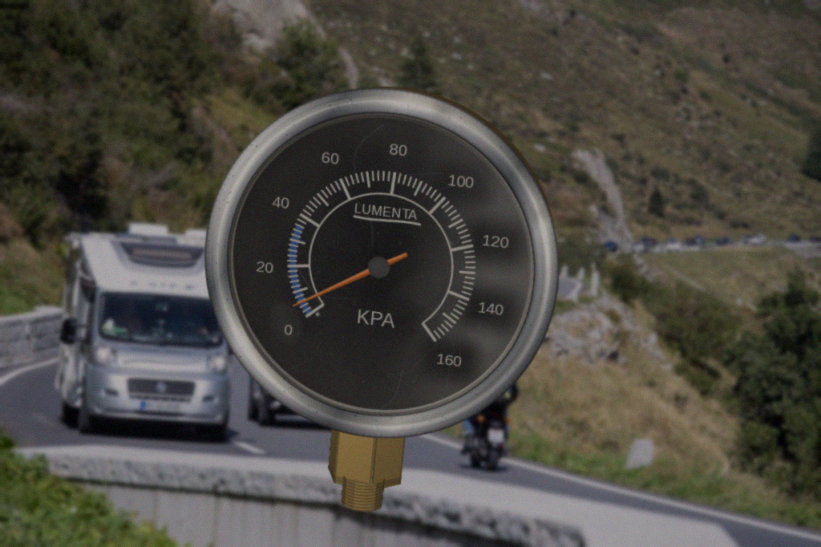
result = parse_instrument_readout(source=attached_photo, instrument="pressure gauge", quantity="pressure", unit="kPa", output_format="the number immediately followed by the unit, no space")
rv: 6kPa
